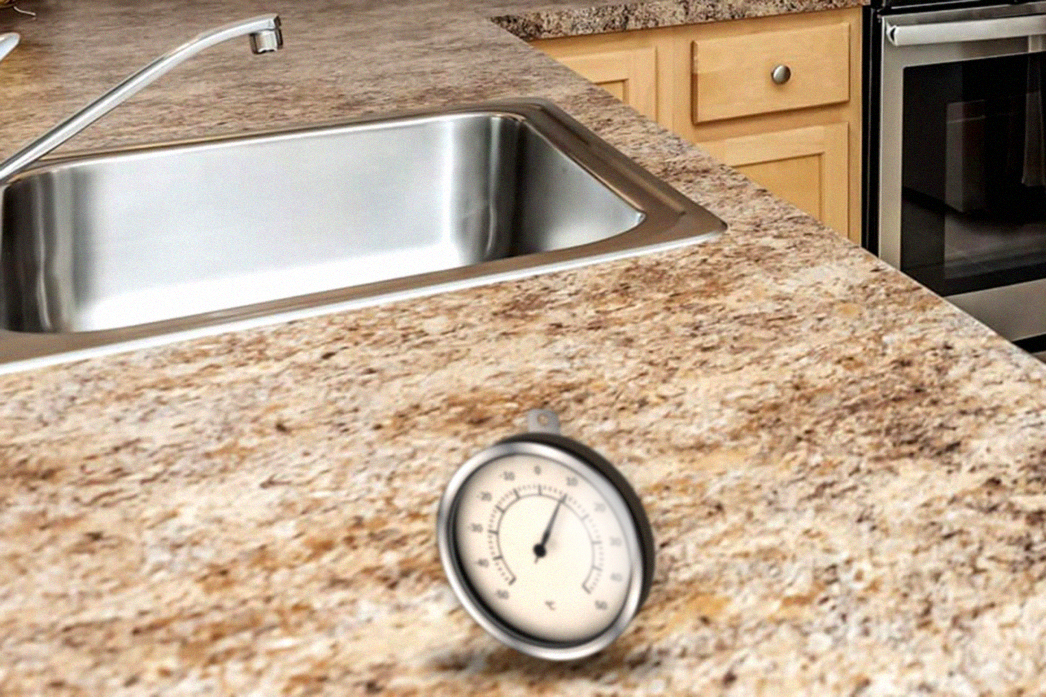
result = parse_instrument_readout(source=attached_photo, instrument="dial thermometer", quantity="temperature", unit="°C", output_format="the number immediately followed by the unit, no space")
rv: 10°C
